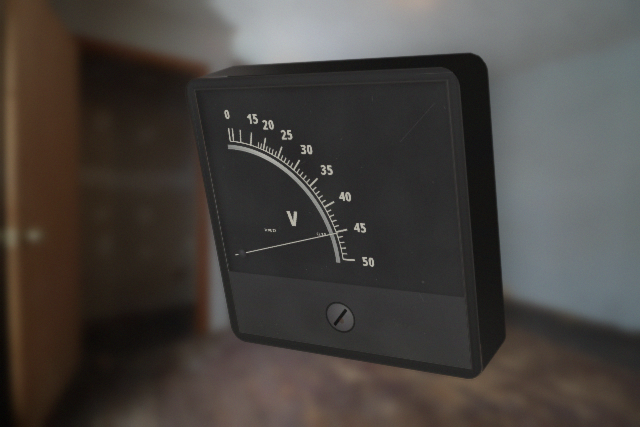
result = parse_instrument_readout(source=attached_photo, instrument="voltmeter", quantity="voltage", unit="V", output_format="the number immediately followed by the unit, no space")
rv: 45V
